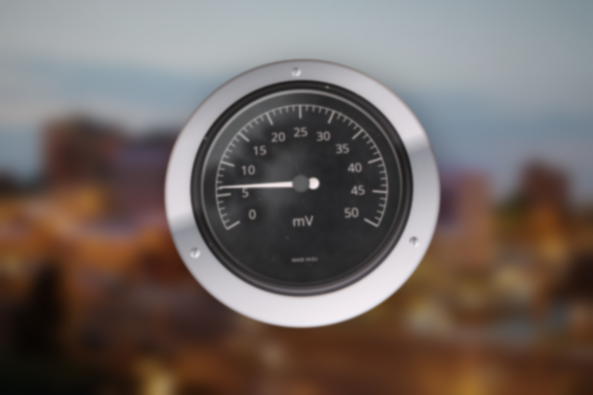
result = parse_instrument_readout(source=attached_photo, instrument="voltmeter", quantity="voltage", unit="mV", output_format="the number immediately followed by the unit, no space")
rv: 6mV
